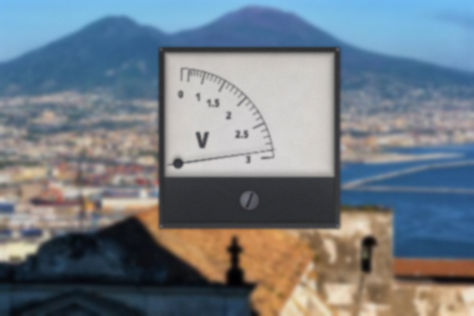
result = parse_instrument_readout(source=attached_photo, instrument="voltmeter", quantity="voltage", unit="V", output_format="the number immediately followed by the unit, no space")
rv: 2.9V
